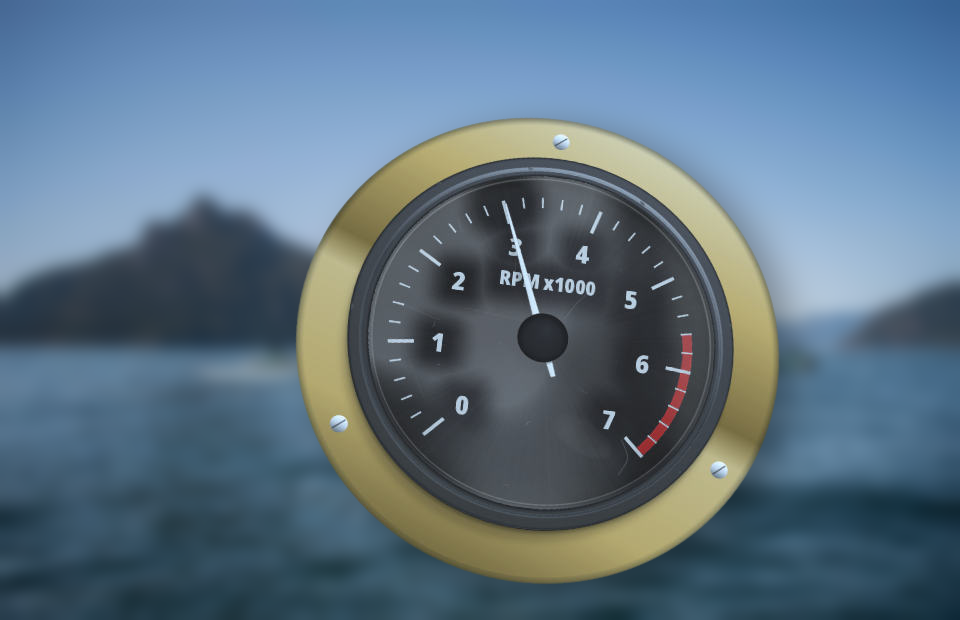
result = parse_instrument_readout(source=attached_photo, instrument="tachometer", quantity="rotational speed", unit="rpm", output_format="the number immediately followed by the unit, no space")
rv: 3000rpm
